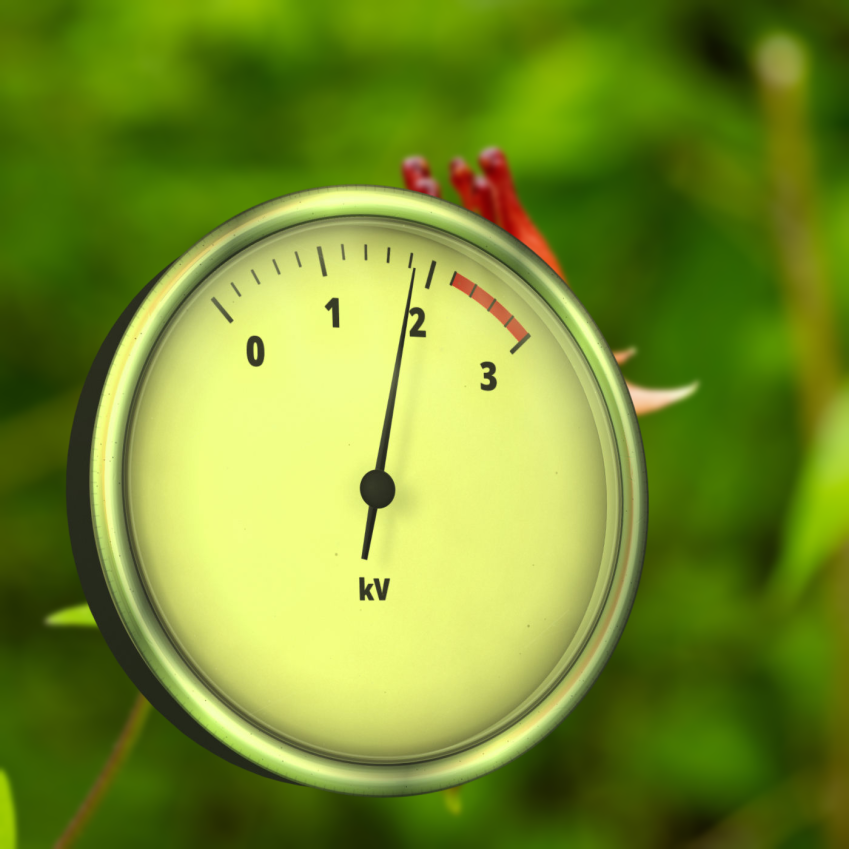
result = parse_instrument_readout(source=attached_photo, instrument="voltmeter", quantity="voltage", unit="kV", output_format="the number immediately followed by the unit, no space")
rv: 1.8kV
